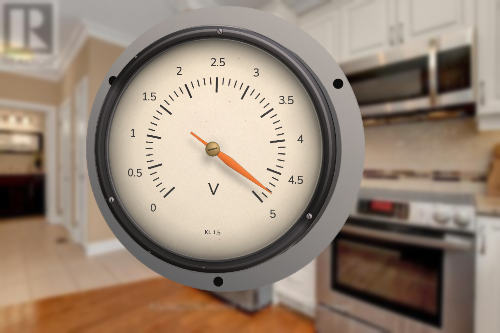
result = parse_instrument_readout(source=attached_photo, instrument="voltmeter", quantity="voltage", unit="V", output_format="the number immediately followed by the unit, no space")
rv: 4.8V
